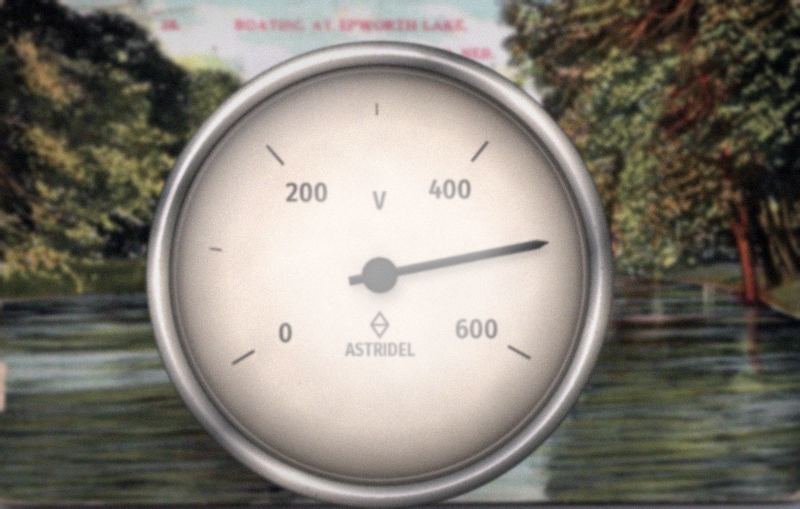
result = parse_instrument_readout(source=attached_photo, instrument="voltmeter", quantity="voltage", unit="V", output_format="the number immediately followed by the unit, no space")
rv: 500V
